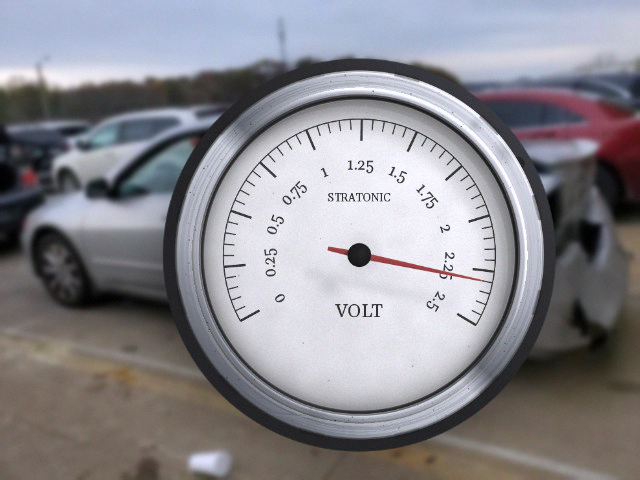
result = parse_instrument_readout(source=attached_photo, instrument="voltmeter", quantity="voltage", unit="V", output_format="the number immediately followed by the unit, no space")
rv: 2.3V
